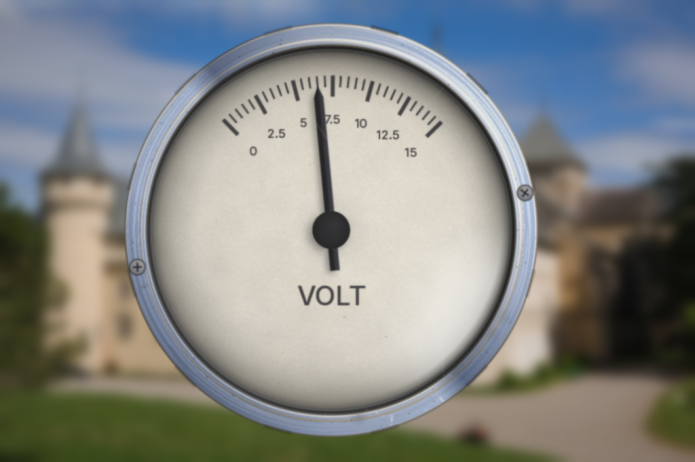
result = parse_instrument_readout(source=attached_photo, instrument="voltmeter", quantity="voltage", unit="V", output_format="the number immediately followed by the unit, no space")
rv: 6.5V
